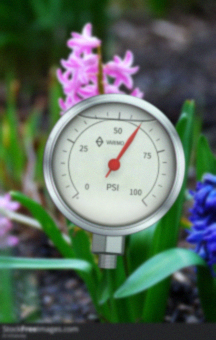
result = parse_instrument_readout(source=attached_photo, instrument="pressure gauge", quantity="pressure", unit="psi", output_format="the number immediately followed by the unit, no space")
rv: 60psi
